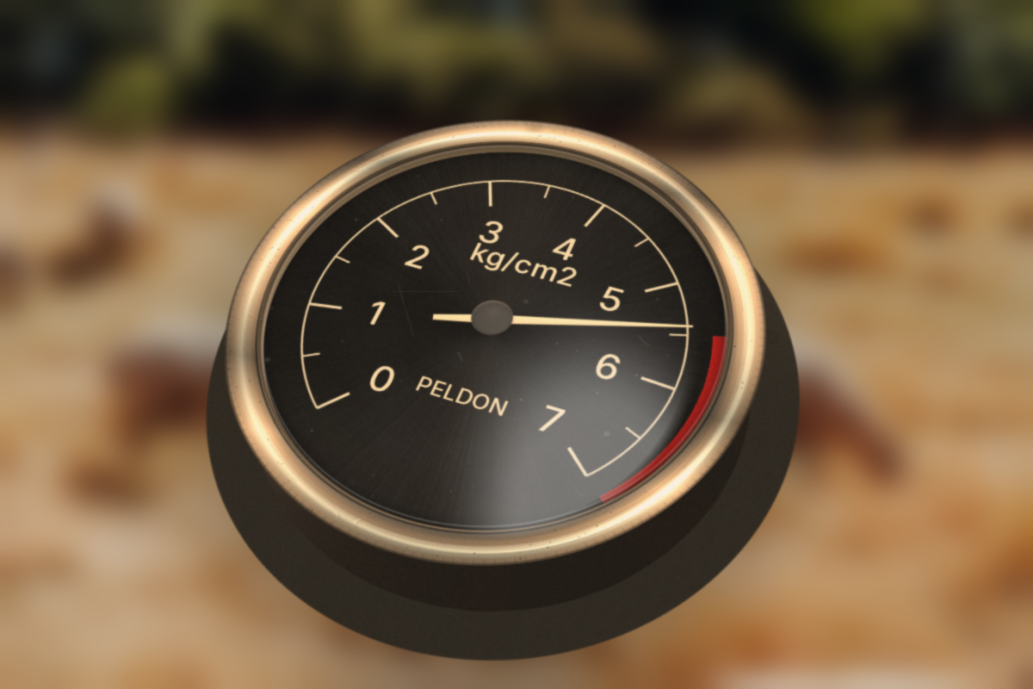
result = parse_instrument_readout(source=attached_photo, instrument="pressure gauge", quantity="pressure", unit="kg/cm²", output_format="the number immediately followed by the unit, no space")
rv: 5.5kg/cm²
